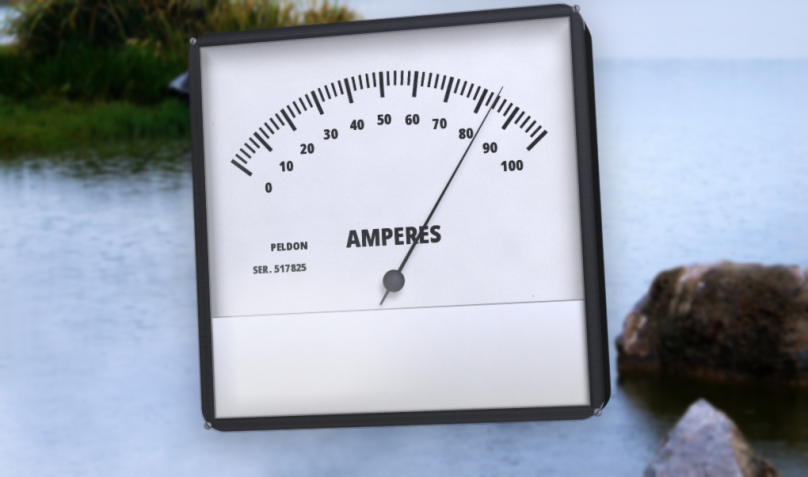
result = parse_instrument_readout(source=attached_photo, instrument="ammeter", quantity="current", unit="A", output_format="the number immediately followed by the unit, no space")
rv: 84A
